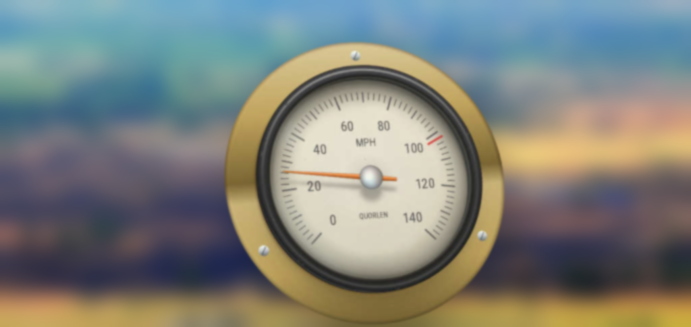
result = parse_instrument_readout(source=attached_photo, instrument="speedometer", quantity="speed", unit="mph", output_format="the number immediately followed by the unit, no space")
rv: 26mph
